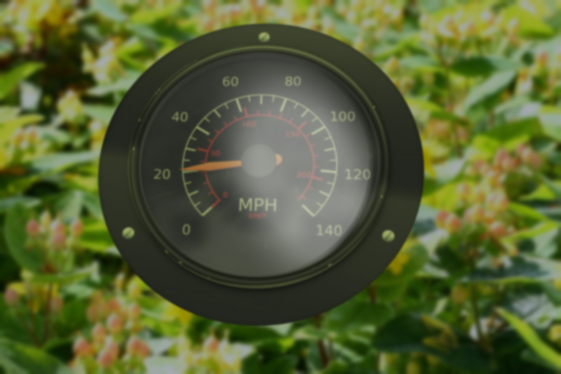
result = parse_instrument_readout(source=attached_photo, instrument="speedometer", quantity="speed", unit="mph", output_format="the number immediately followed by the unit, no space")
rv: 20mph
